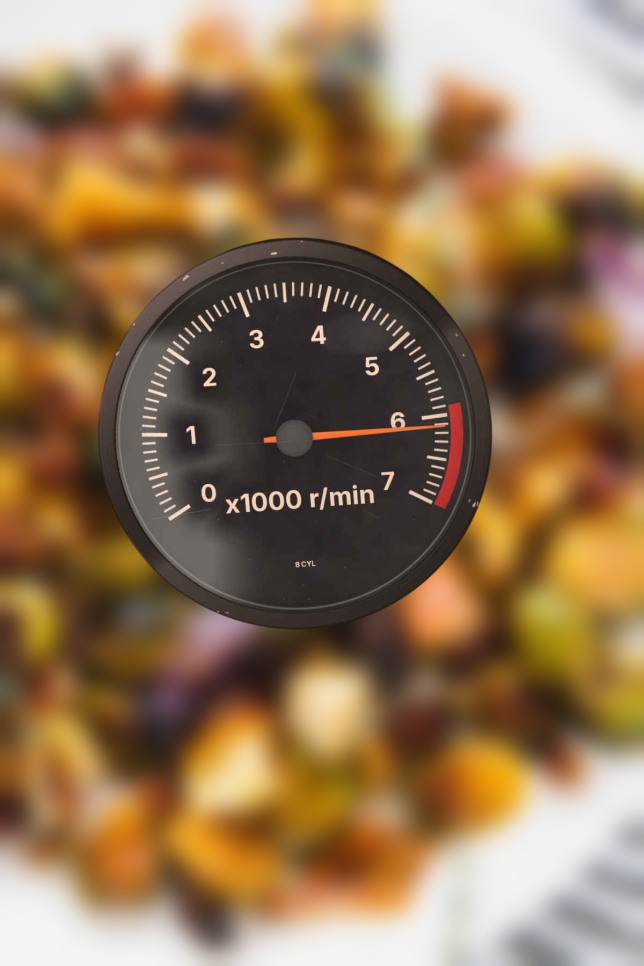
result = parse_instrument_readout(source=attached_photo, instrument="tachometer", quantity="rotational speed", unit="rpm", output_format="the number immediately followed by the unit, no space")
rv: 6100rpm
